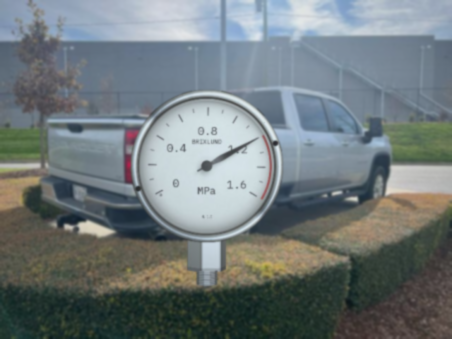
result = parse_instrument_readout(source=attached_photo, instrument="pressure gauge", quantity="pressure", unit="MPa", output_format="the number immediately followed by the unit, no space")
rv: 1.2MPa
